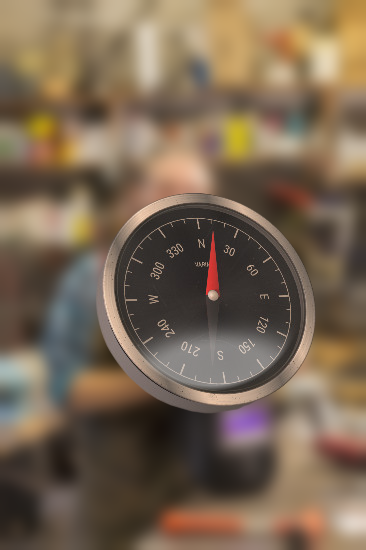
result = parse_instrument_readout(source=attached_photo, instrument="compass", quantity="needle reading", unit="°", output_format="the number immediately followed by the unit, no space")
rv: 10°
